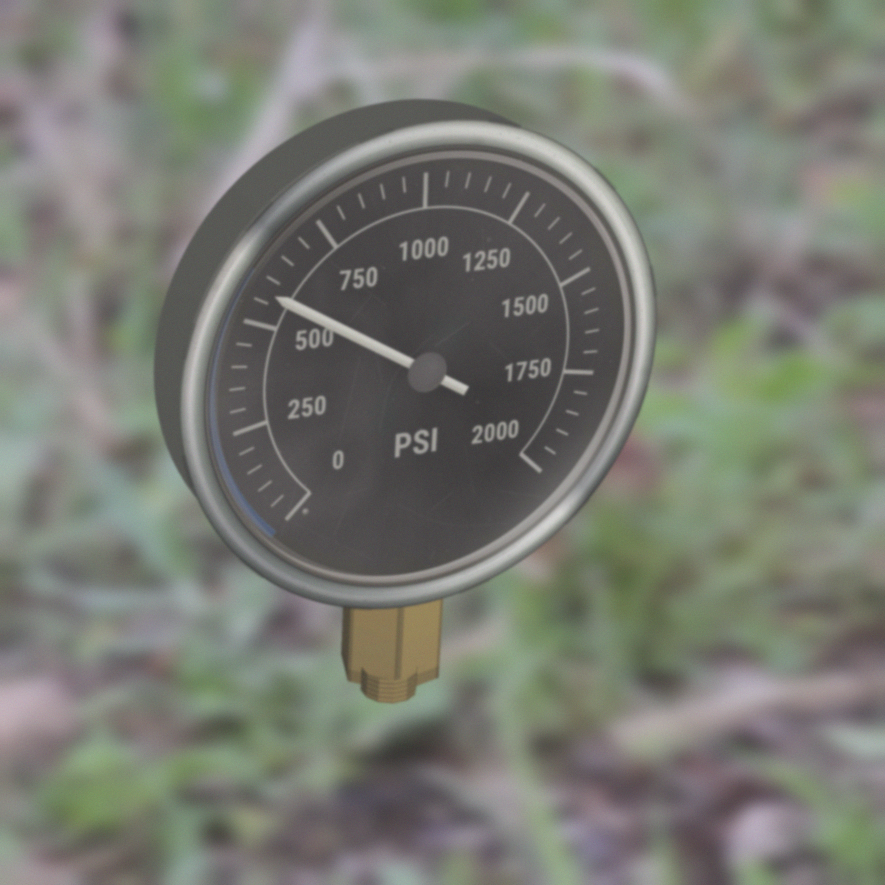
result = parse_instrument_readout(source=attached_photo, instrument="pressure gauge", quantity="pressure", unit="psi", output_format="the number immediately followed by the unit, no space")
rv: 575psi
